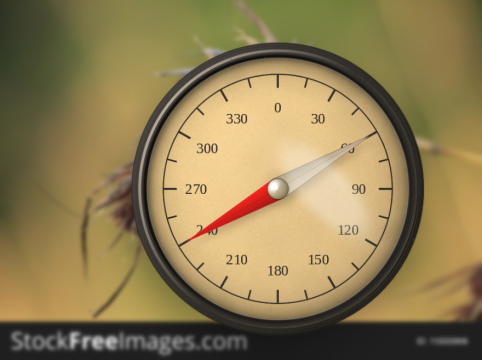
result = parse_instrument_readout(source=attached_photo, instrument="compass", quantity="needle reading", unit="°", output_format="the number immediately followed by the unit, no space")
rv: 240°
